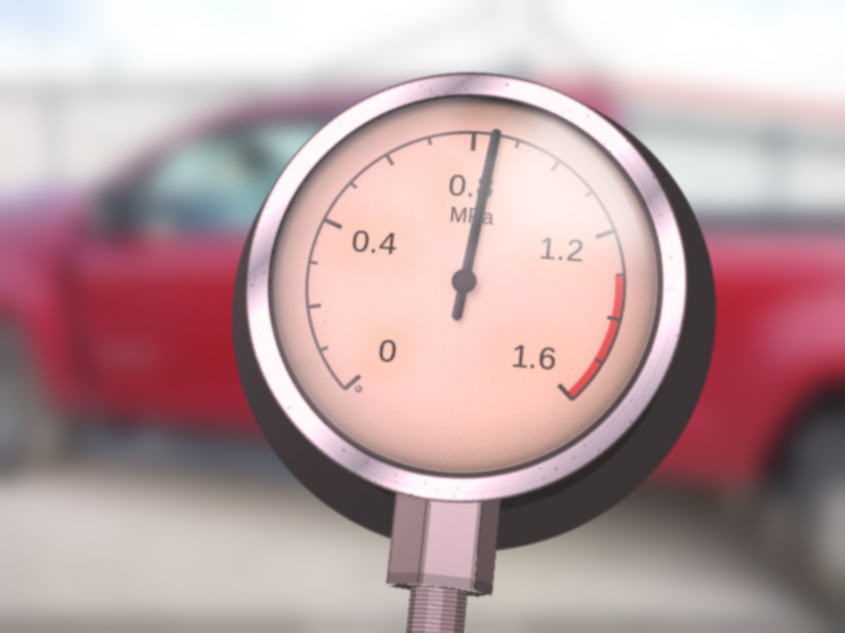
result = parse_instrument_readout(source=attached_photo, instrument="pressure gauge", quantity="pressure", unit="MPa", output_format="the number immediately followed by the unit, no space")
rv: 0.85MPa
